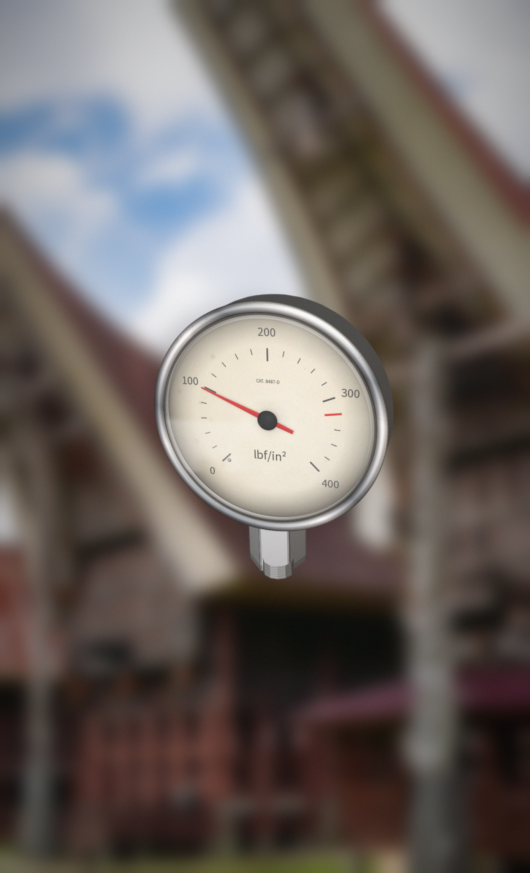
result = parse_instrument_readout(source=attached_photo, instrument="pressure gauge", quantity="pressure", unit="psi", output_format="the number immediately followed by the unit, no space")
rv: 100psi
